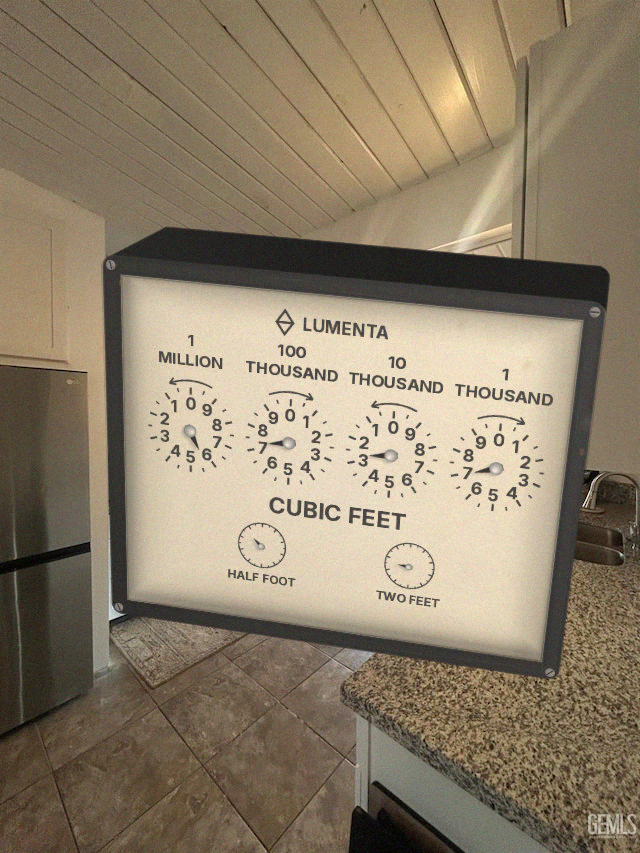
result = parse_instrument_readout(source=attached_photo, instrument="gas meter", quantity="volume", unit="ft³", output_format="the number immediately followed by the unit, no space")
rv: 572700ft³
